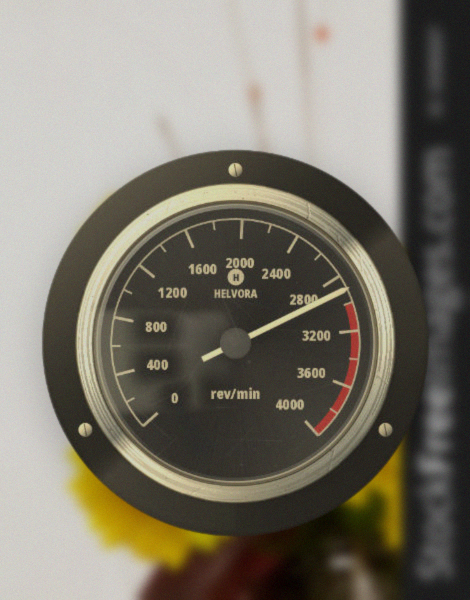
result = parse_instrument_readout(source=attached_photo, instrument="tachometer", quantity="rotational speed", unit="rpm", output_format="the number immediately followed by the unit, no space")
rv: 2900rpm
